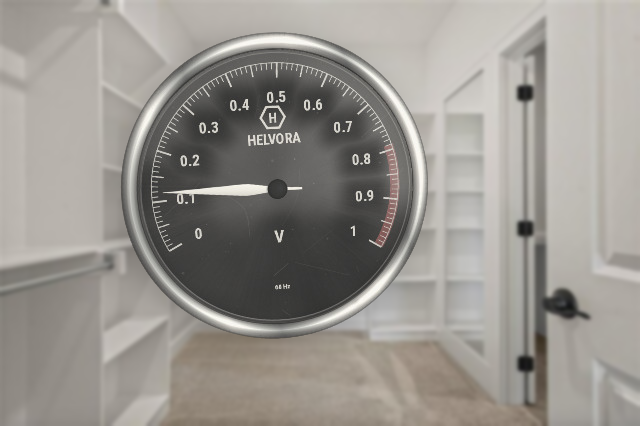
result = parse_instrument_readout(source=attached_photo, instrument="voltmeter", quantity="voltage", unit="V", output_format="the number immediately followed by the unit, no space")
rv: 0.12V
